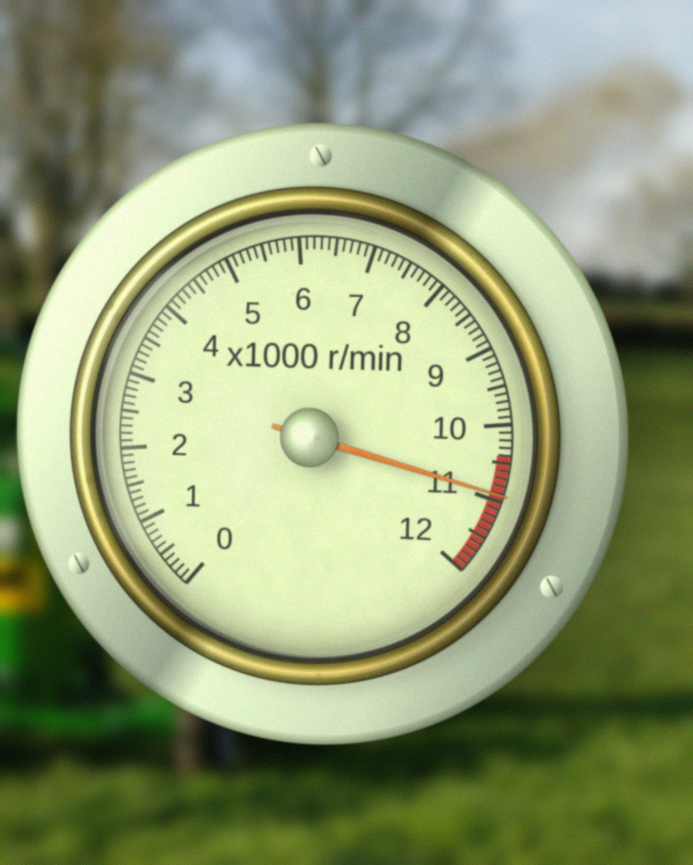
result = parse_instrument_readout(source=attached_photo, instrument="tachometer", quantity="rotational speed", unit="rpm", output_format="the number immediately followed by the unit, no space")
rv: 10900rpm
